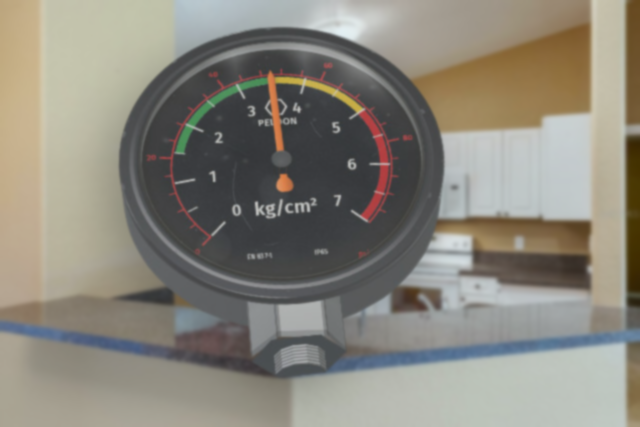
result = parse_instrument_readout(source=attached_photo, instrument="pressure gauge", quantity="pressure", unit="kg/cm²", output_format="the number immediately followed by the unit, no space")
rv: 3.5kg/cm²
